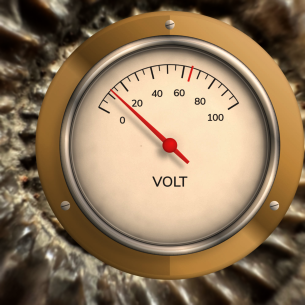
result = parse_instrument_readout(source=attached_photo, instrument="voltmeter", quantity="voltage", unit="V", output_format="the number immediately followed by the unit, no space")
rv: 12.5V
